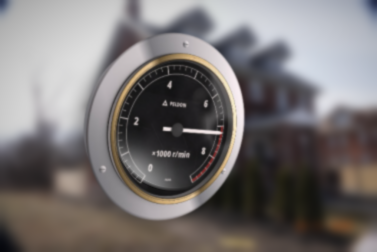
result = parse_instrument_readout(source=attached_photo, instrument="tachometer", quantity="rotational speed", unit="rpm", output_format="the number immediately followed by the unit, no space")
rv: 7200rpm
